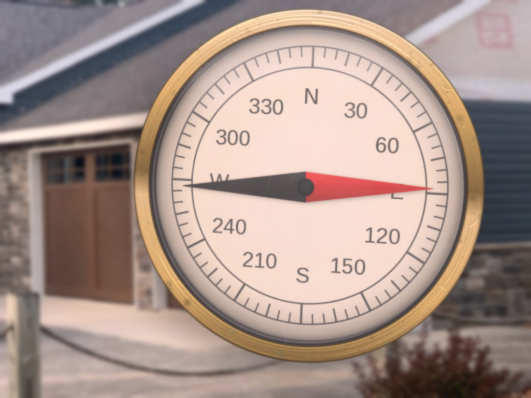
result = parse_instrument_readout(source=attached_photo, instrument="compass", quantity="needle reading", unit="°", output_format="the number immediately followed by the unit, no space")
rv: 87.5°
